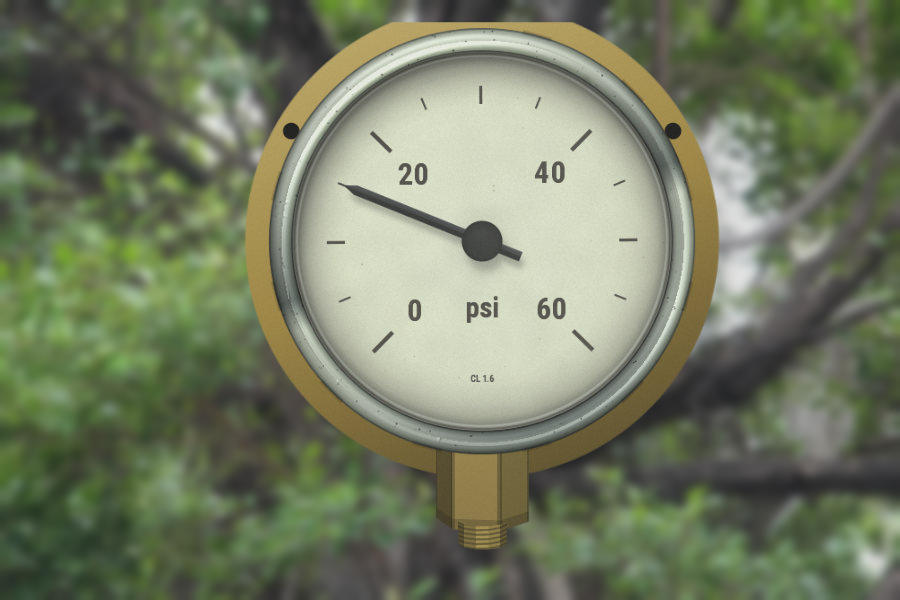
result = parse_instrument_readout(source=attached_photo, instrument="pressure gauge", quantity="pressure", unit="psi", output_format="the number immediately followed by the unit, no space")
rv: 15psi
